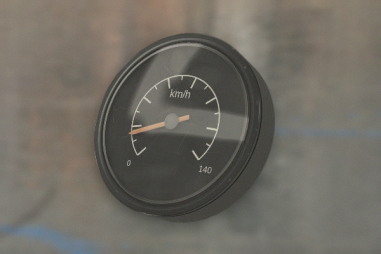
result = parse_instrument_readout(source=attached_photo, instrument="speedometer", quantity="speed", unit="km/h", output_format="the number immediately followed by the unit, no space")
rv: 15km/h
